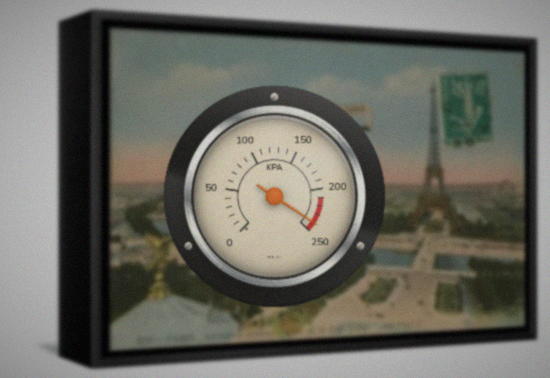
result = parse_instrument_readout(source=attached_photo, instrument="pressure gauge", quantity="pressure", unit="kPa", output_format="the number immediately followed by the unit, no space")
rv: 240kPa
